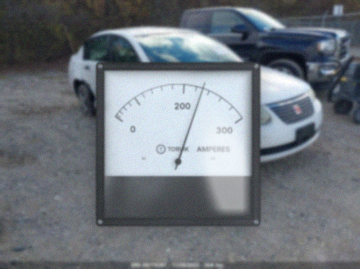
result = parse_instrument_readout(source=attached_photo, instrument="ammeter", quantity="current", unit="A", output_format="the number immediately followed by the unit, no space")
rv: 230A
